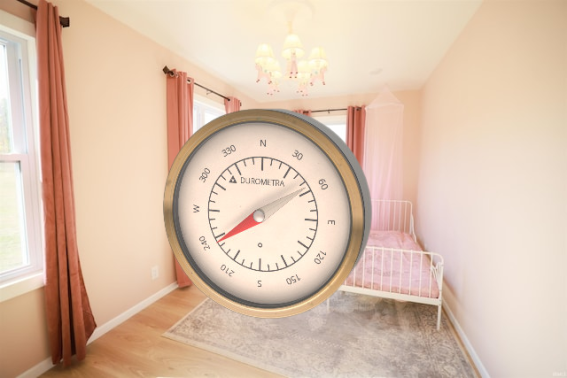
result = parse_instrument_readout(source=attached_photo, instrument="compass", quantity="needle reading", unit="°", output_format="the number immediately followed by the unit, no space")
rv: 235°
